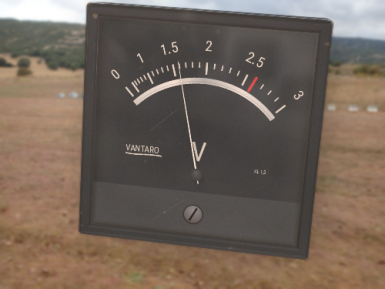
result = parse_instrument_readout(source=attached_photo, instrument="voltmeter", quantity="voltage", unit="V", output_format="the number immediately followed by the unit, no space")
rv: 1.6V
